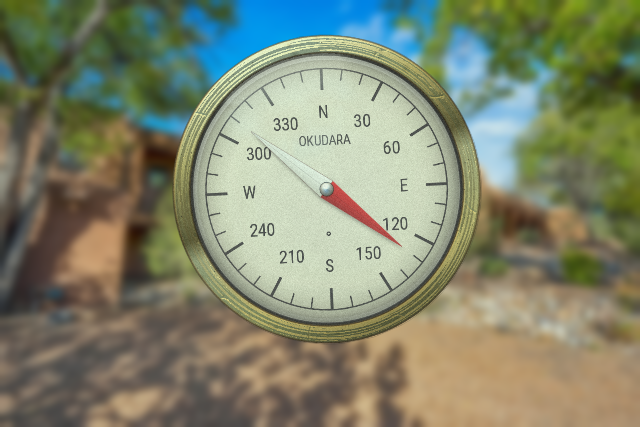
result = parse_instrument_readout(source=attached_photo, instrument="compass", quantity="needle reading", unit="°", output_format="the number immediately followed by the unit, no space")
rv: 130°
